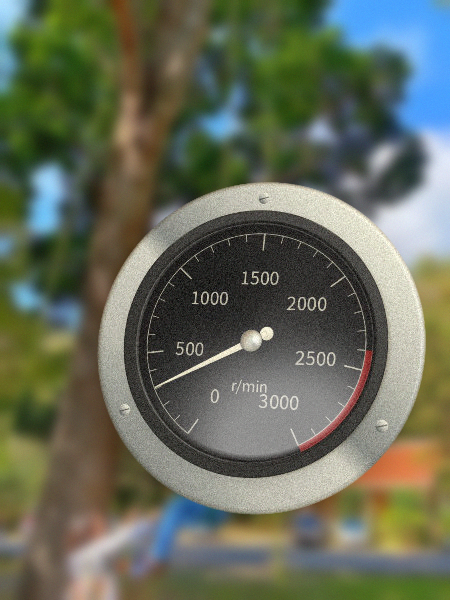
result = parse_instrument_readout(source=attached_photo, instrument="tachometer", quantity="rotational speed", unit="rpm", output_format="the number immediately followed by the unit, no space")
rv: 300rpm
